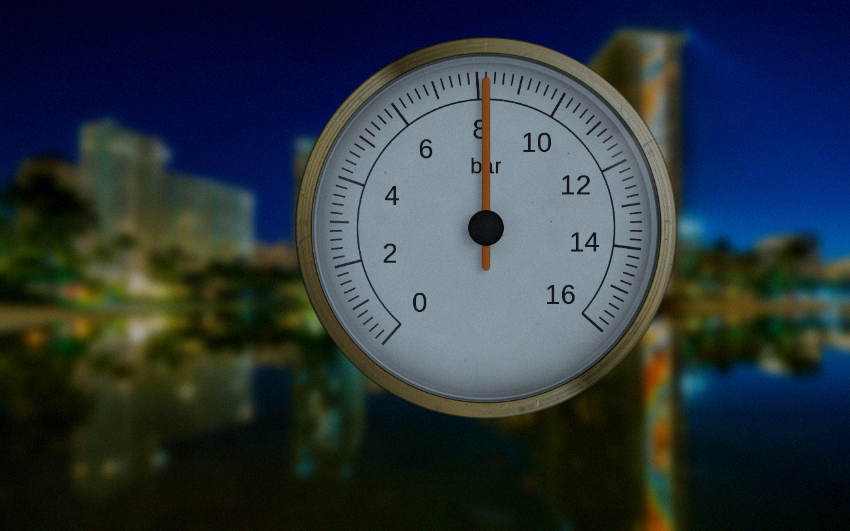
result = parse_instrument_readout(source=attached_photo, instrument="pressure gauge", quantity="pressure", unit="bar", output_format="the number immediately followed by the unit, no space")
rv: 8.2bar
